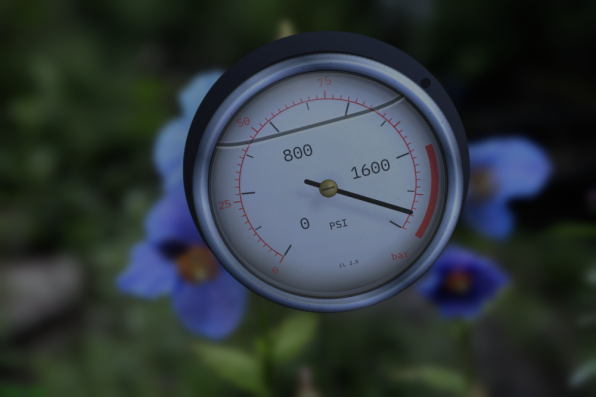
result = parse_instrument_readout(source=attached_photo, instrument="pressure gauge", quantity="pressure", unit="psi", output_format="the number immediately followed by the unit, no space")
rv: 1900psi
